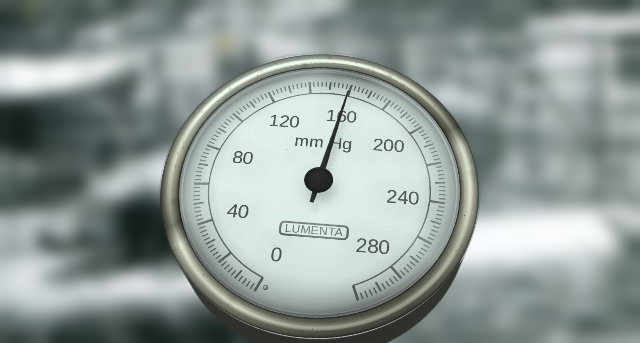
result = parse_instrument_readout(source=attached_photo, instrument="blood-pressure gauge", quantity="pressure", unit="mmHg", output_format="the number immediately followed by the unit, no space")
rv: 160mmHg
